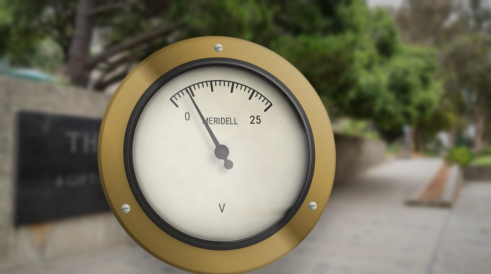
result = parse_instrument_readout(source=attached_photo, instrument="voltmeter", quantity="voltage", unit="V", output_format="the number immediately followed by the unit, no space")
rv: 4V
